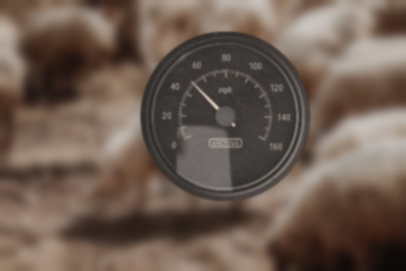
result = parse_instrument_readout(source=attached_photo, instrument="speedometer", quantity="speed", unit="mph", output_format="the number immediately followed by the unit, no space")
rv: 50mph
